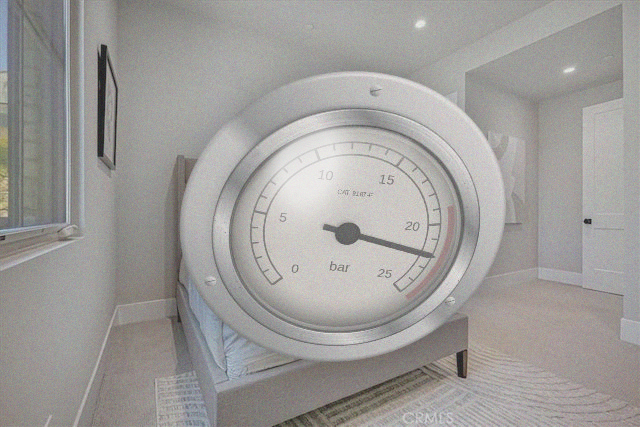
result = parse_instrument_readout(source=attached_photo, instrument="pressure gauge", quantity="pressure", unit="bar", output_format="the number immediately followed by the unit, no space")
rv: 22bar
